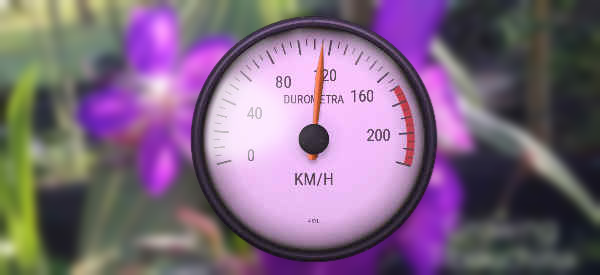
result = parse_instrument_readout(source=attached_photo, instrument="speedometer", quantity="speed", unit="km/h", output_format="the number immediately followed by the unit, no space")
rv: 115km/h
